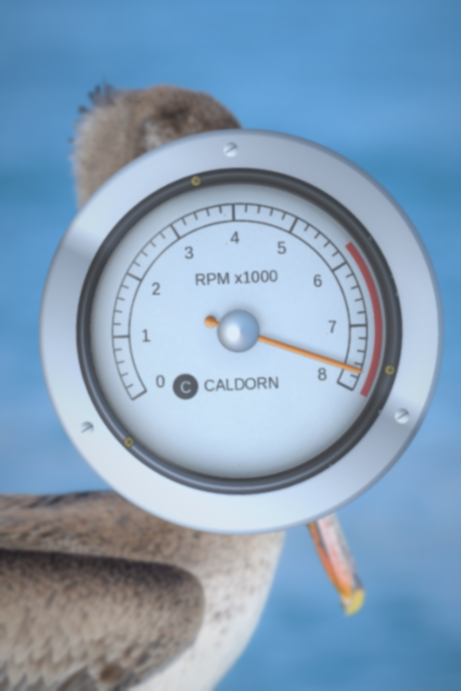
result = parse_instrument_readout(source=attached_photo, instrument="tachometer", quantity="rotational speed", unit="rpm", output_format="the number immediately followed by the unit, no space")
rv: 7700rpm
